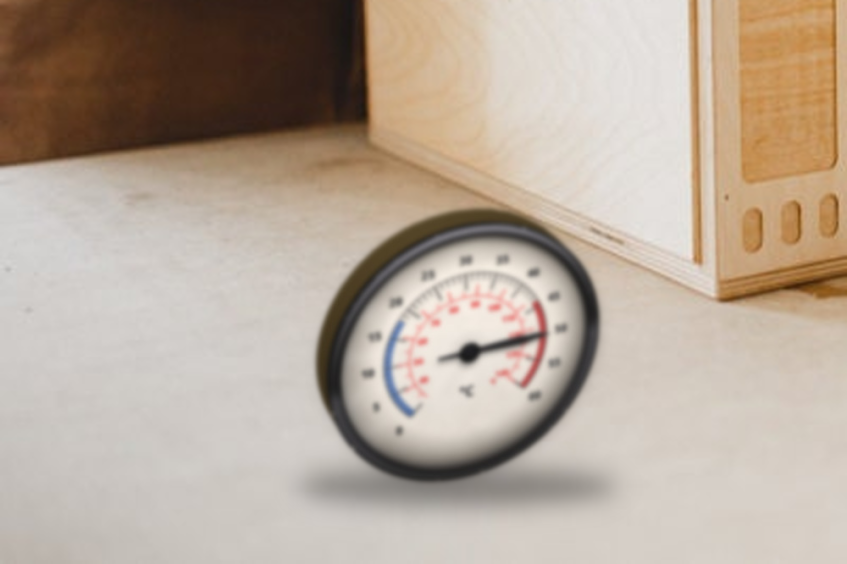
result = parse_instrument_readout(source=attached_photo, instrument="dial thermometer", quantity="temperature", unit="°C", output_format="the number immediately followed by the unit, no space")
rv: 50°C
